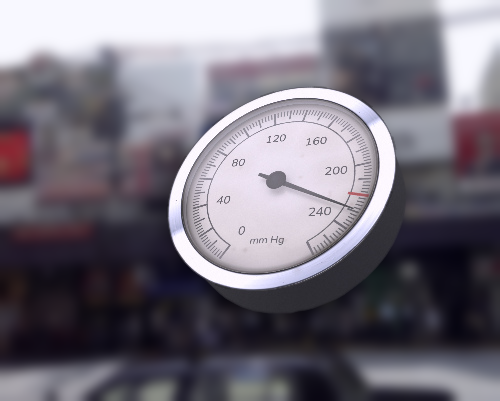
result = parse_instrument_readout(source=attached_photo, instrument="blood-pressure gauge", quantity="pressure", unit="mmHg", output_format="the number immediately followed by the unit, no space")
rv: 230mmHg
